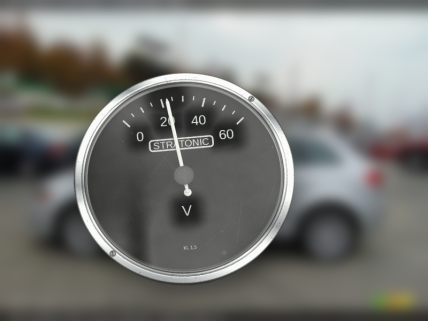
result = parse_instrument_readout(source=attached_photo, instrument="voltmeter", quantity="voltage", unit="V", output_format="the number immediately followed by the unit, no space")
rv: 22.5V
